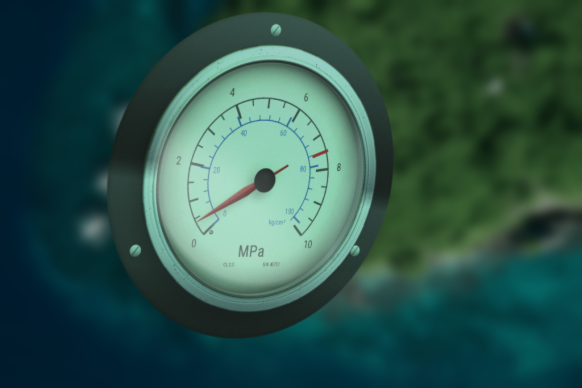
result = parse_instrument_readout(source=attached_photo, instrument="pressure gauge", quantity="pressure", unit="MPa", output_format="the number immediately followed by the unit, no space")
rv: 0.5MPa
